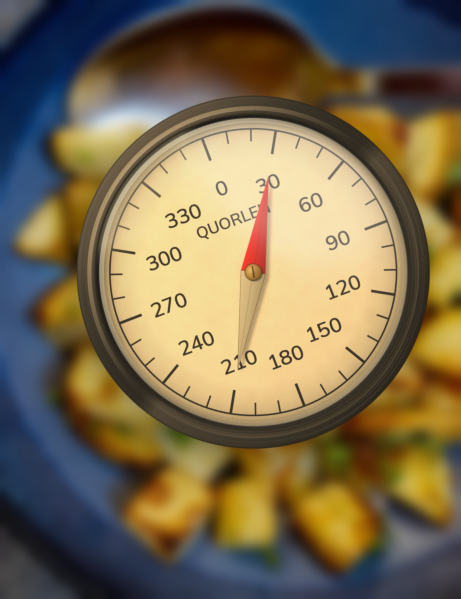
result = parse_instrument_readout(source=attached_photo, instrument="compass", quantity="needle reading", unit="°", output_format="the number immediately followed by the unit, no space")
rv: 30°
